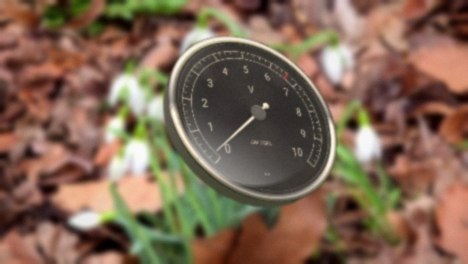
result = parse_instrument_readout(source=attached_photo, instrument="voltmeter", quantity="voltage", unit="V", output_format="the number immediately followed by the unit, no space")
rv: 0.2V
